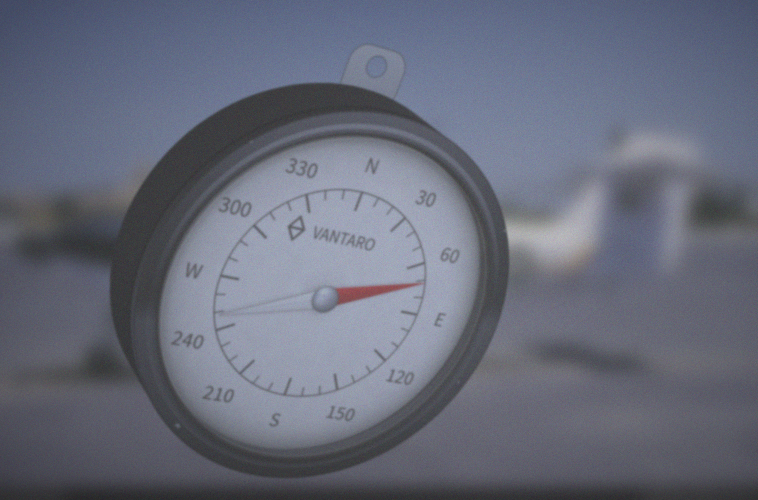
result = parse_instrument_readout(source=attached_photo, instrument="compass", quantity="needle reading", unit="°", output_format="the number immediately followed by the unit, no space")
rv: 70°
